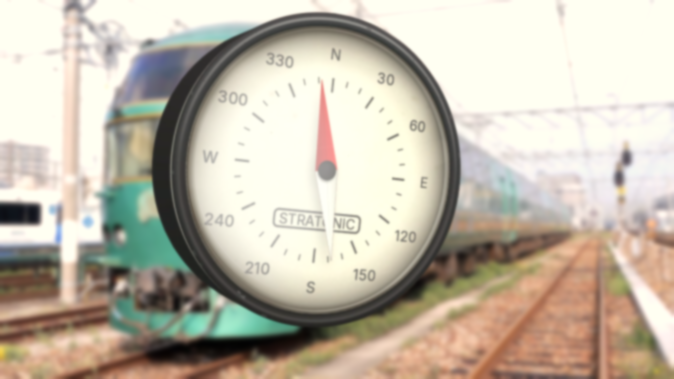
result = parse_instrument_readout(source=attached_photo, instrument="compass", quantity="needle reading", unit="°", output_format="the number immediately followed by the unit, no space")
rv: 350°
